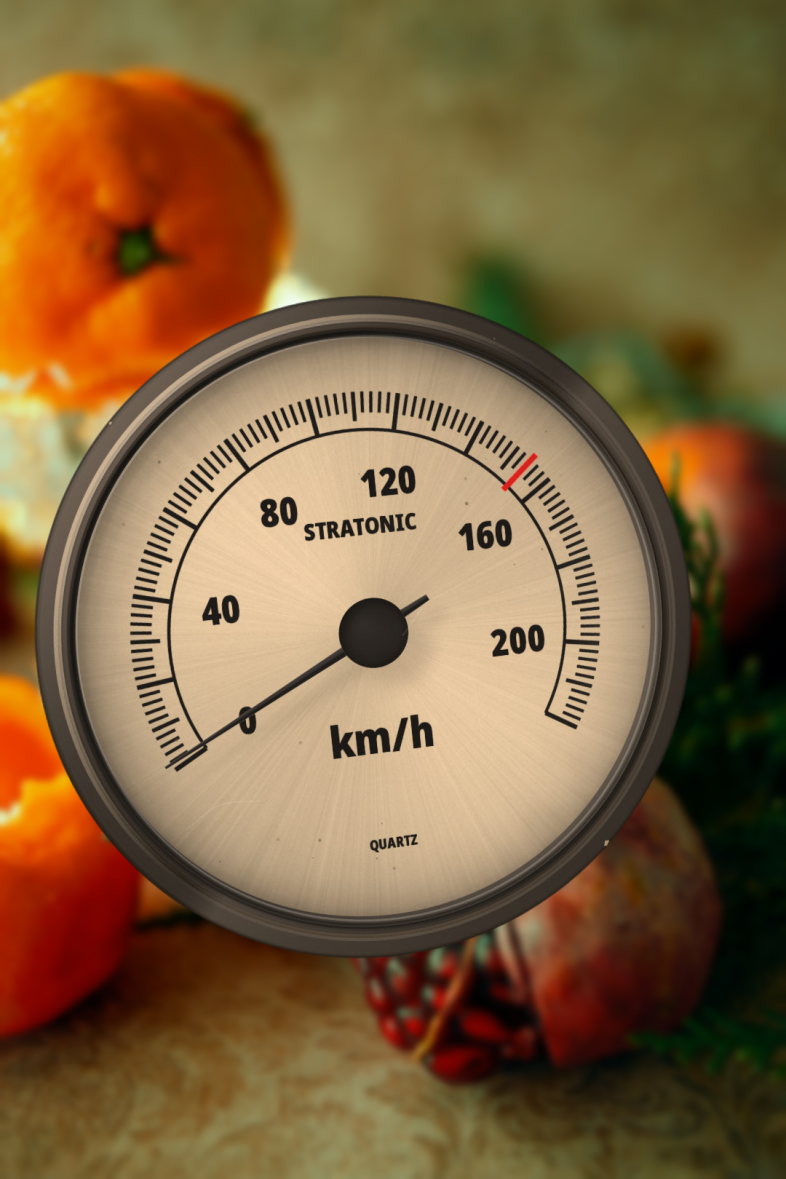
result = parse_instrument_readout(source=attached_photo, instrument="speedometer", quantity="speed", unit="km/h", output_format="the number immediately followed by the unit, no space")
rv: 2km/h
